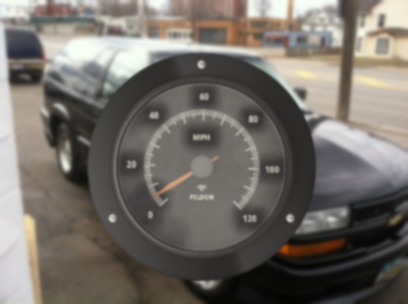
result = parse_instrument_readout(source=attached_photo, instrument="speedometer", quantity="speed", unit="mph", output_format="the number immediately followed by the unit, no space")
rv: 5mph
